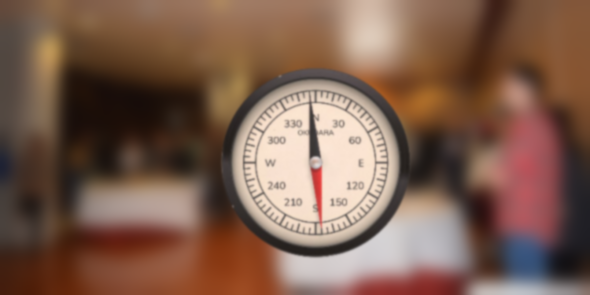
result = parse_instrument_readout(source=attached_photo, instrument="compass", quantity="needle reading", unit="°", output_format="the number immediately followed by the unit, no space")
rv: 175°
